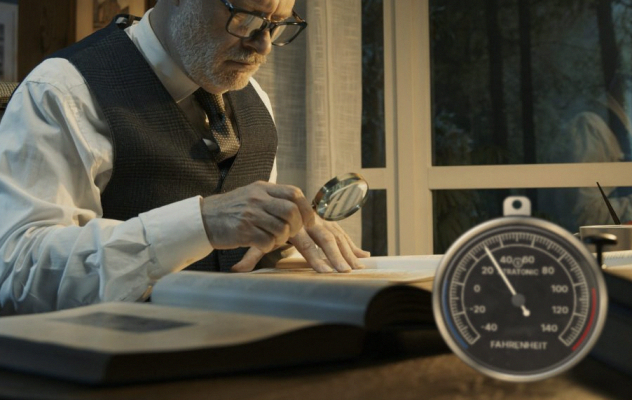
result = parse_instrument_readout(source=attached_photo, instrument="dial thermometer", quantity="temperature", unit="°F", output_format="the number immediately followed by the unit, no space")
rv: 30°F
